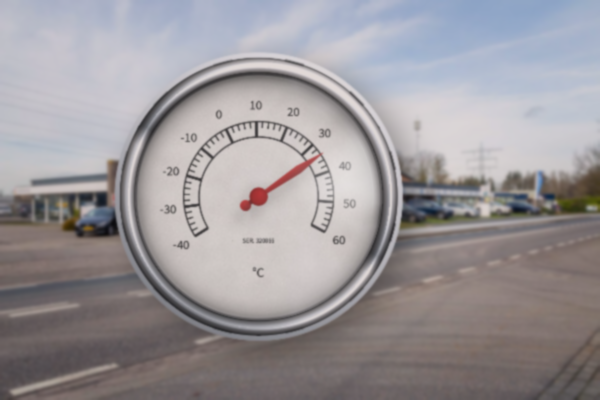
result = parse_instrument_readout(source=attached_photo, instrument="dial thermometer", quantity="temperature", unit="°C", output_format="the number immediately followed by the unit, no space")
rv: 34°C
